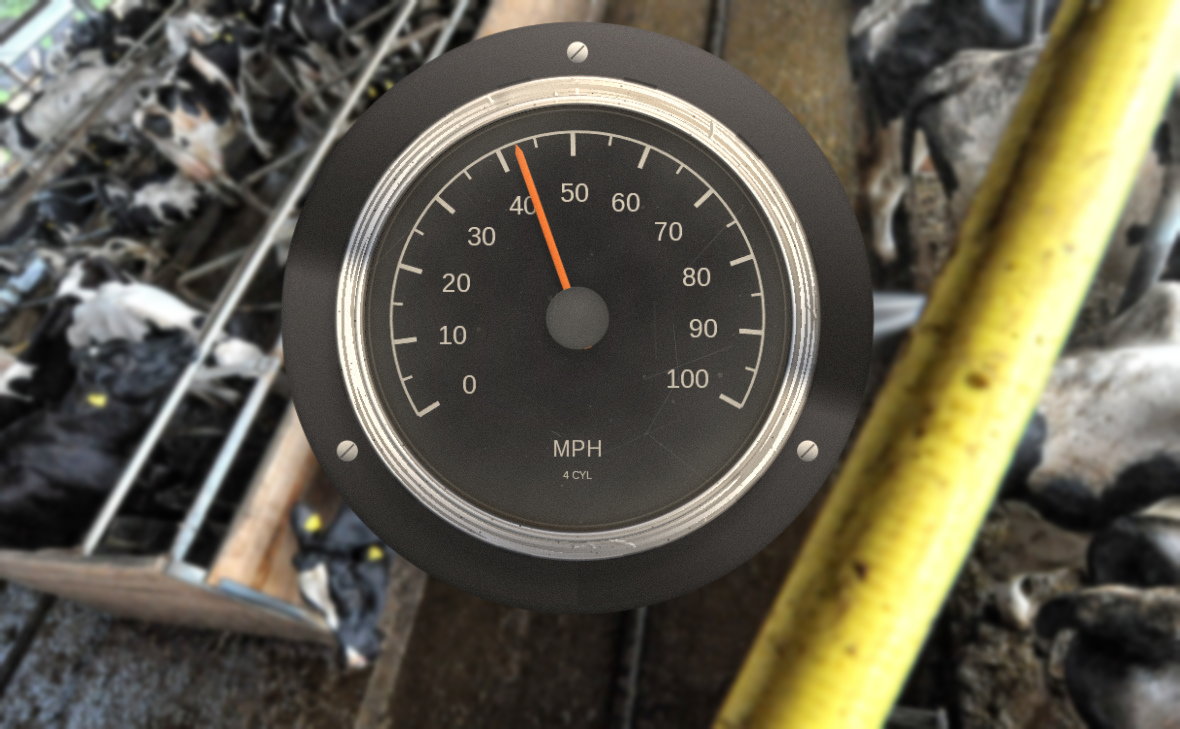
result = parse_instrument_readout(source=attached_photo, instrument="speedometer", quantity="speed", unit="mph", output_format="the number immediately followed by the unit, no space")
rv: 42.5mph
